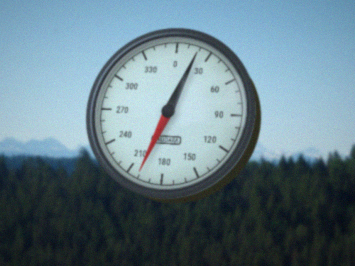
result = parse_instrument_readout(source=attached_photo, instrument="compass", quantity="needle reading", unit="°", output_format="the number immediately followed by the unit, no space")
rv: 200°
